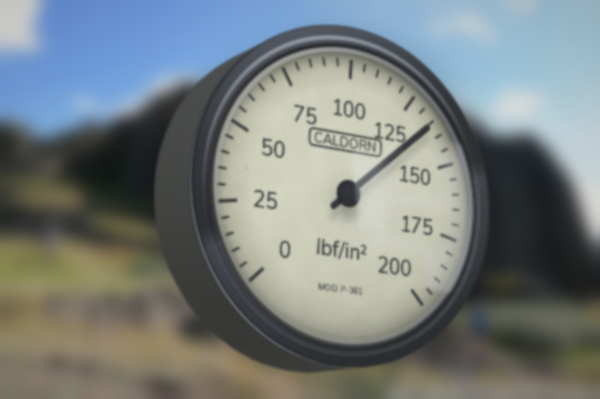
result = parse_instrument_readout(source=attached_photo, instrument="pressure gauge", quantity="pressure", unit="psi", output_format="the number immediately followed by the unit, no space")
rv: 135psi
